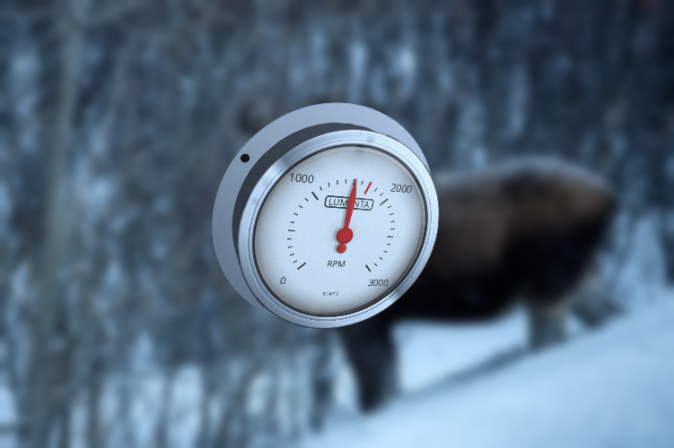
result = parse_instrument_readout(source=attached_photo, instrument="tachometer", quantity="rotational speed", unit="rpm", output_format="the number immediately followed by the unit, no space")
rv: 1500rpm
